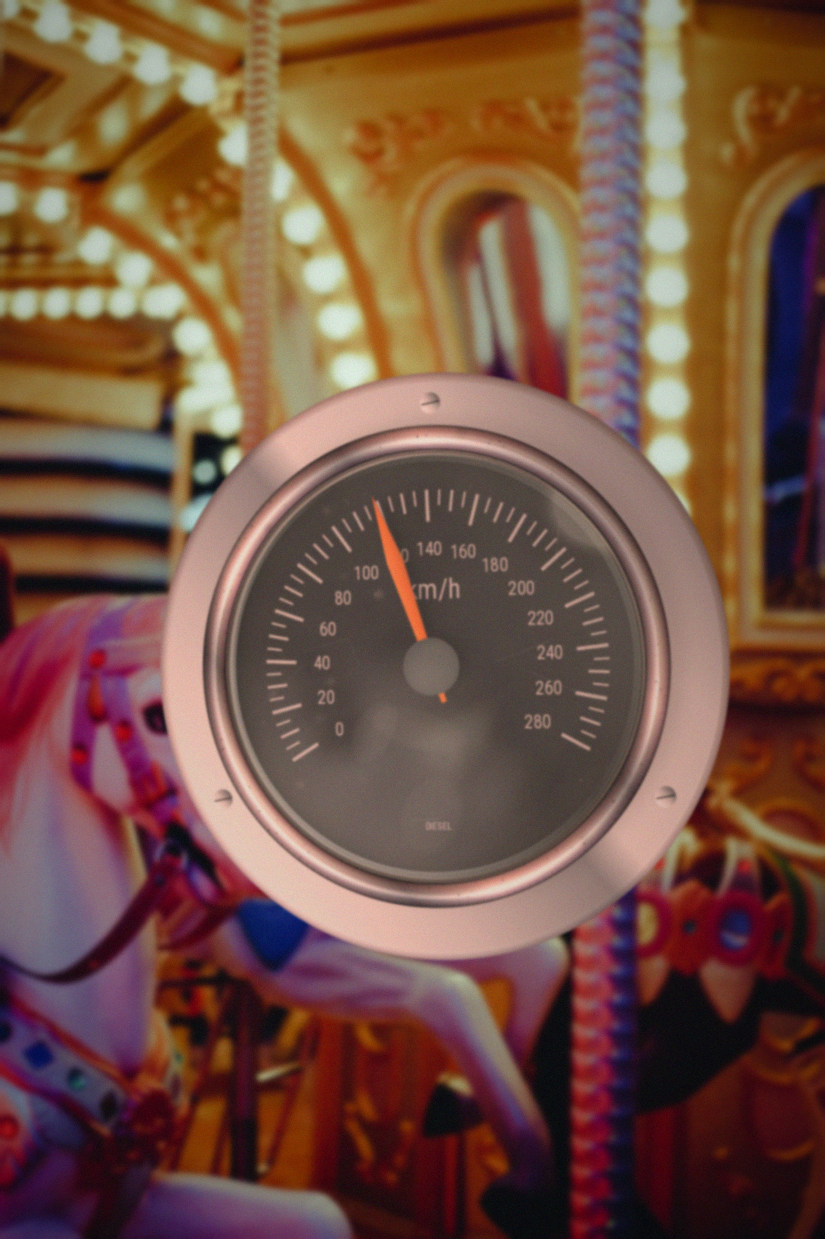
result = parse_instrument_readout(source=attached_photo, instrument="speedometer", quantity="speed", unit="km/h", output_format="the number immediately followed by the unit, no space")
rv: 120km/h
